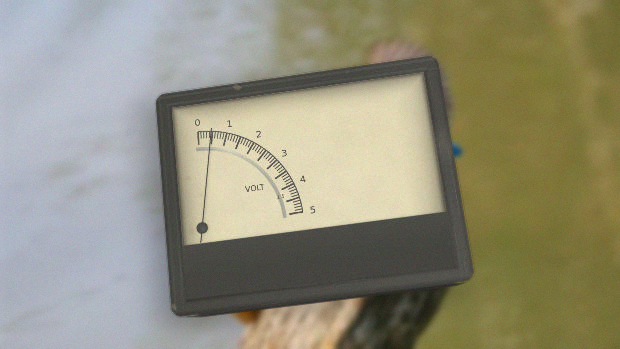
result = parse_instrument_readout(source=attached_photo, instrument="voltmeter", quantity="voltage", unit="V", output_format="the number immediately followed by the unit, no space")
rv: 0.5V
